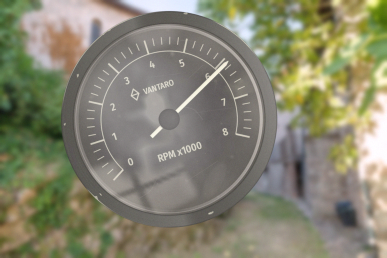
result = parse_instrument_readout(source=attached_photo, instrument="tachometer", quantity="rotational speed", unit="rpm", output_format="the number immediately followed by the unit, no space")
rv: 6100rpm
